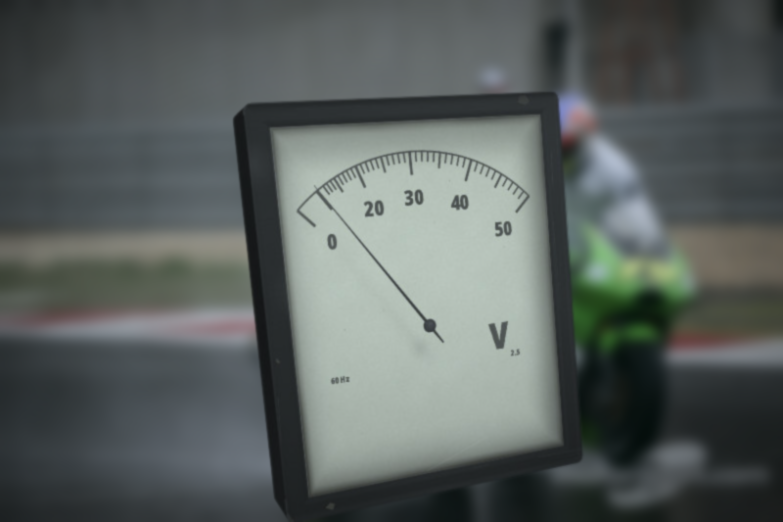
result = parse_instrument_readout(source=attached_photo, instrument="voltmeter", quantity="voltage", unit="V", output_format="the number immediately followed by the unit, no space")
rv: 10V
